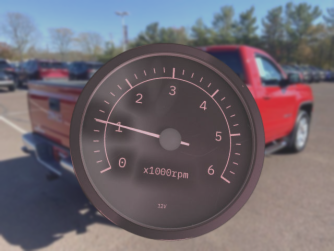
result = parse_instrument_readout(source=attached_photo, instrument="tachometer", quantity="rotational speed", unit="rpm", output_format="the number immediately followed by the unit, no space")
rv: 1000rpm
